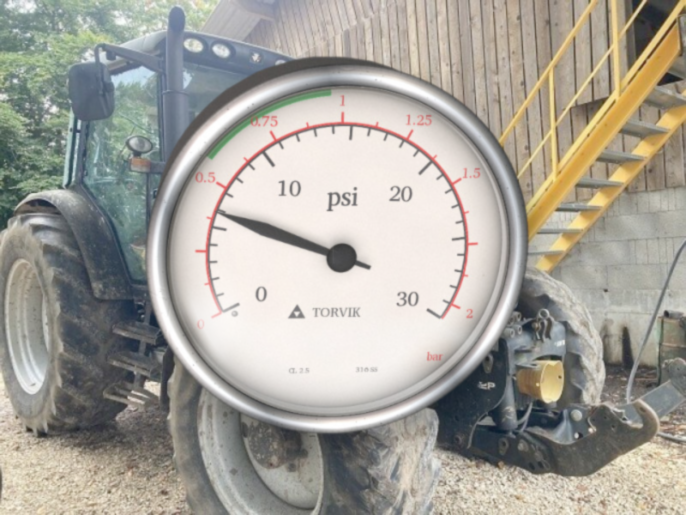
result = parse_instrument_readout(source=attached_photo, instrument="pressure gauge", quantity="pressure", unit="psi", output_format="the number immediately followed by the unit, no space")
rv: 6psi
